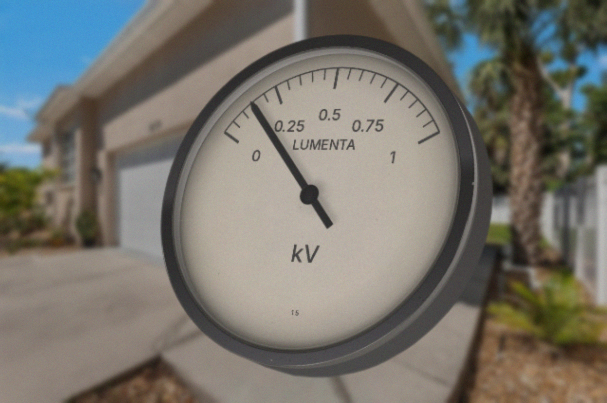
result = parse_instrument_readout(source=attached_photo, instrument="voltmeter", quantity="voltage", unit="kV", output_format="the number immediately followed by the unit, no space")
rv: 0.15kV
